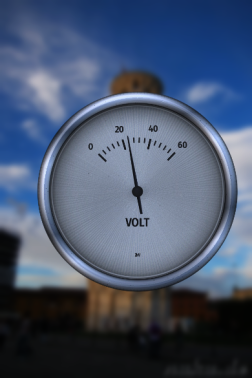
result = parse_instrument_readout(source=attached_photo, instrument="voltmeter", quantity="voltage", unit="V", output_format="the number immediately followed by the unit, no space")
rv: 24V
